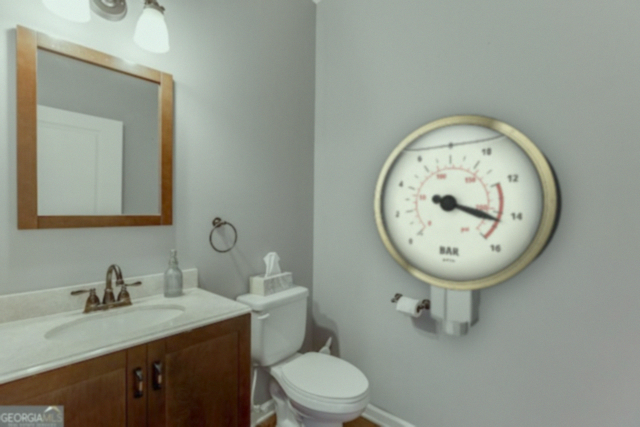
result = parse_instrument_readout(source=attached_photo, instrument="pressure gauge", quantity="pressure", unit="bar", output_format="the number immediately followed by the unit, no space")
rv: 14.5bar
